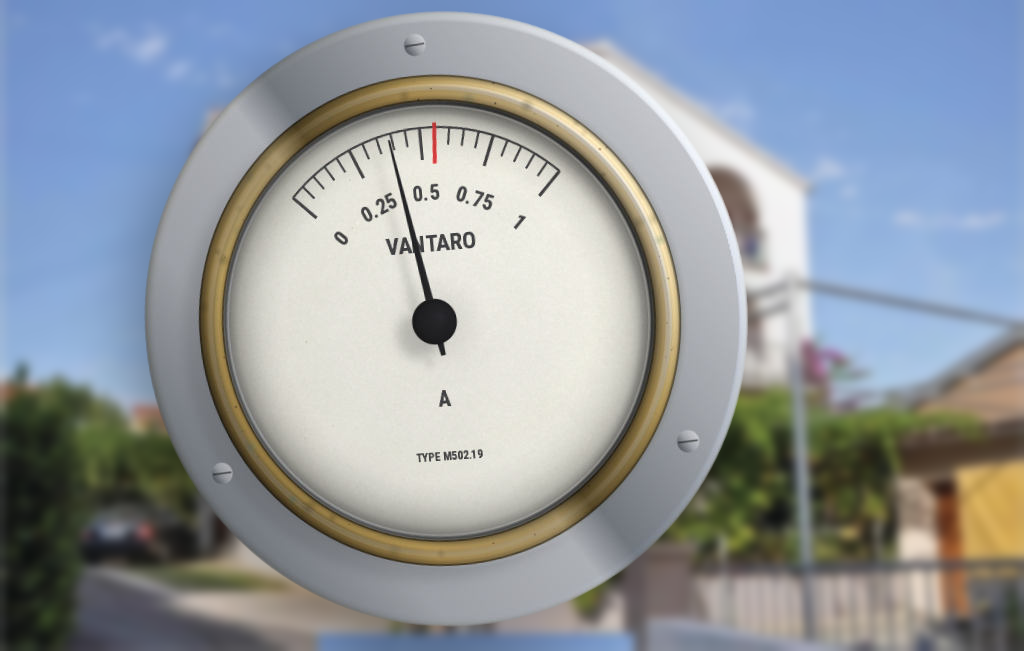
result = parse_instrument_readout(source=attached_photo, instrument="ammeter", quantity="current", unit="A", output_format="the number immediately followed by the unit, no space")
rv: 0.4A
